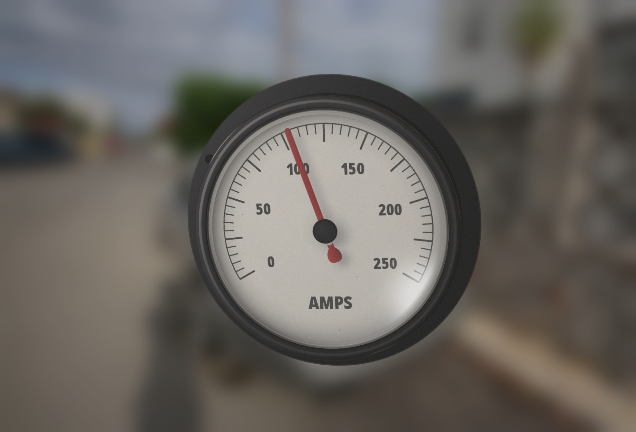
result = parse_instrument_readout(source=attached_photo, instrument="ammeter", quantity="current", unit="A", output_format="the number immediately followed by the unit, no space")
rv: 105A
